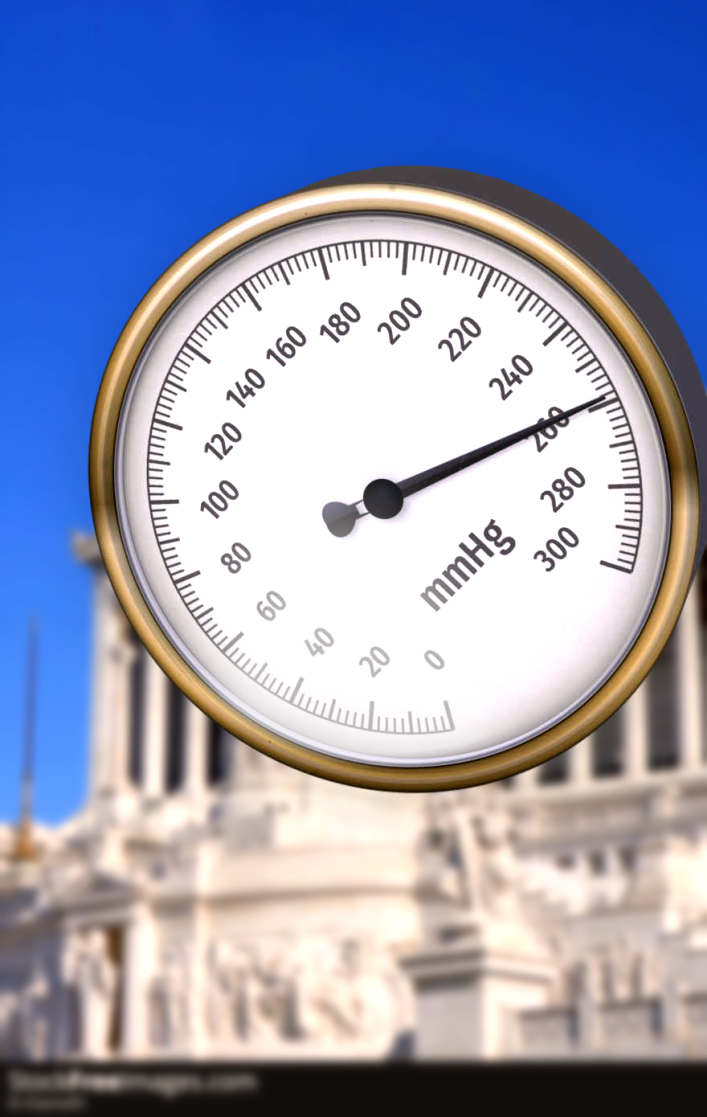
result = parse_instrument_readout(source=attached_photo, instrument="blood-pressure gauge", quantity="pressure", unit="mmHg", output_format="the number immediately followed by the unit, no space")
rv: 258mmHg
